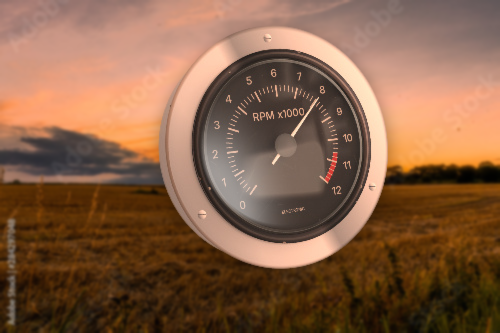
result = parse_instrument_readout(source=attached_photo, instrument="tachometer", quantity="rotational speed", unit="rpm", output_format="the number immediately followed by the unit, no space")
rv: 8000rpm
